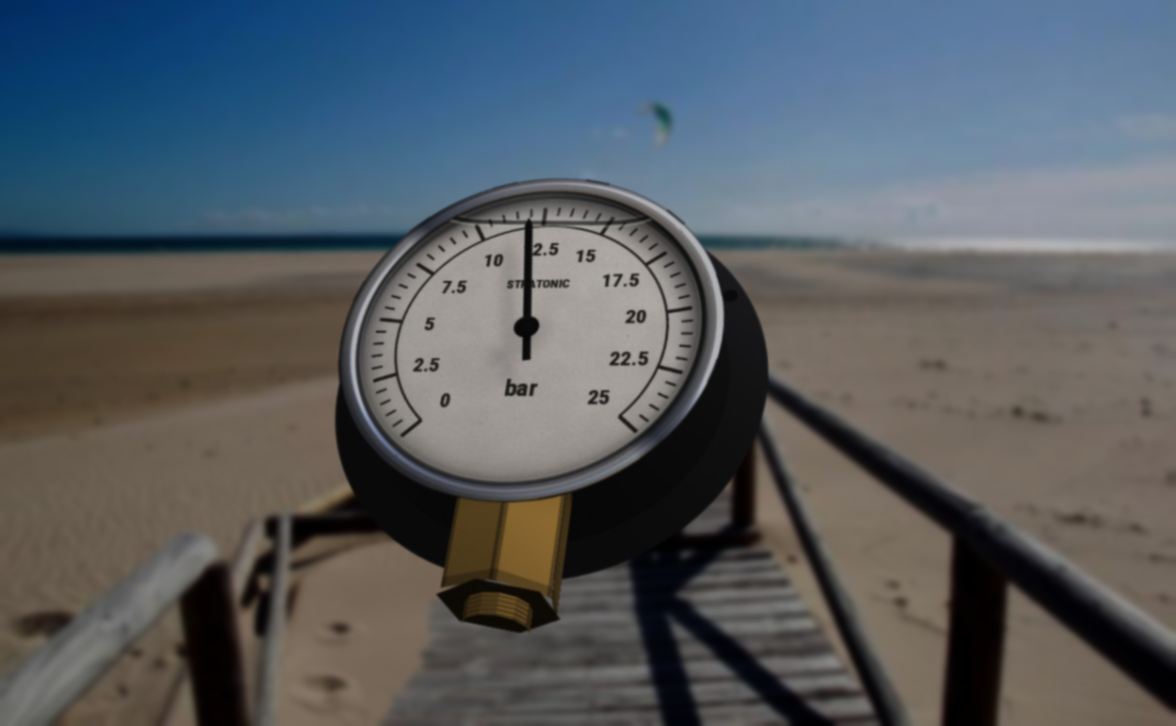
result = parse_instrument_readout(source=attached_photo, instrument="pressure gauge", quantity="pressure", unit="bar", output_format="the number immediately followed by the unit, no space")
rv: 12bar
